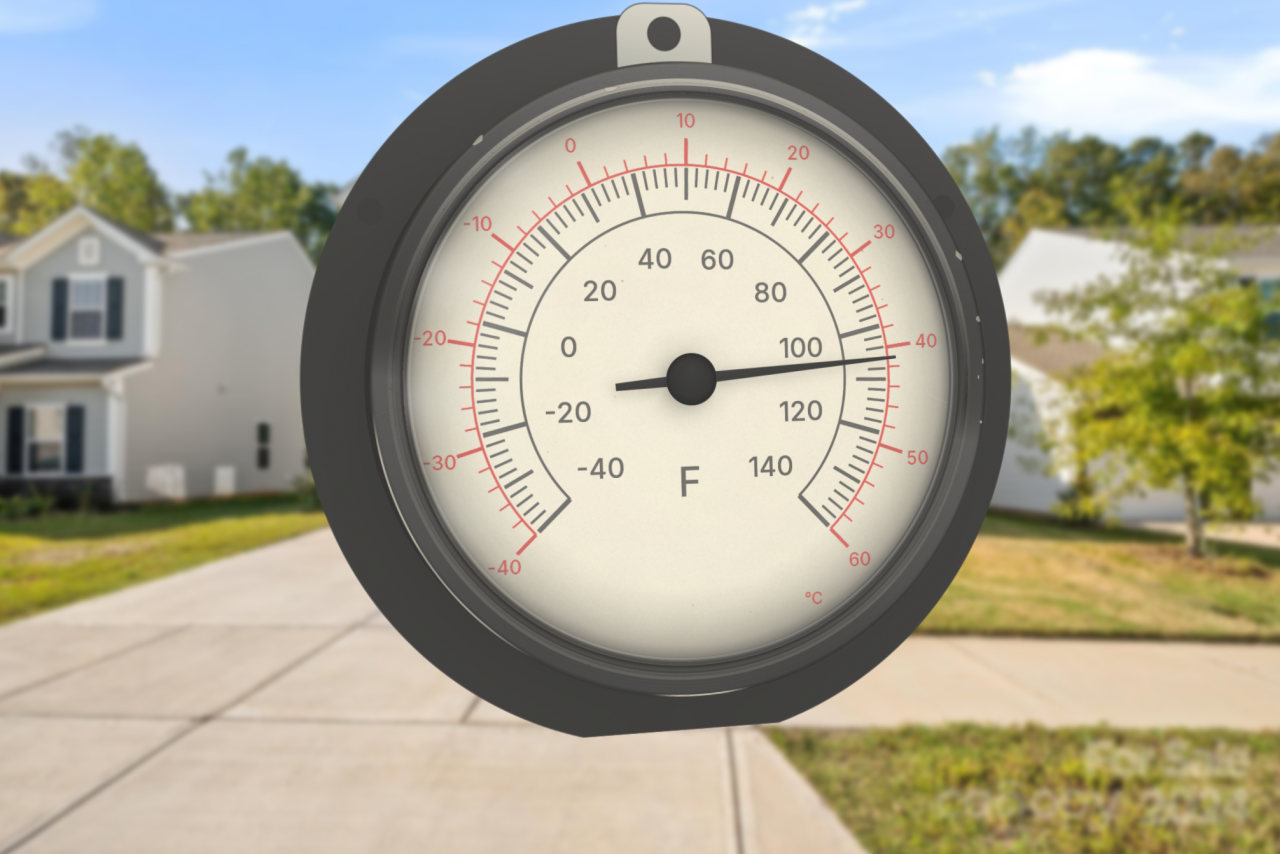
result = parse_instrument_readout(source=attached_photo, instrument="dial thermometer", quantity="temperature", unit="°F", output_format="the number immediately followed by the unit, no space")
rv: 106°F
